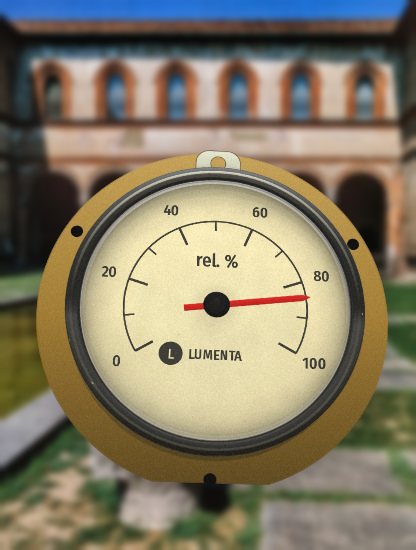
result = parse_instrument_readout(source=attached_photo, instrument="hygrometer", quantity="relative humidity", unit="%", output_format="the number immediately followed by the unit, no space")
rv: 85%
